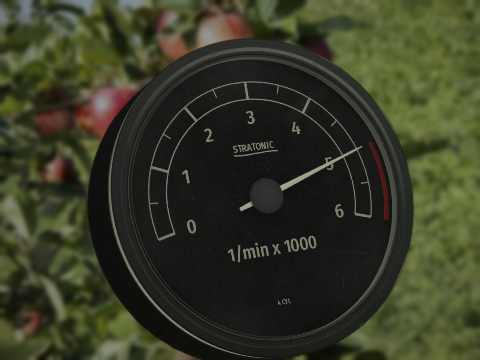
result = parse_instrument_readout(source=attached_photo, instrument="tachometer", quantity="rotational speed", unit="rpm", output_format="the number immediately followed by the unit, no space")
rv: 5000rpm
